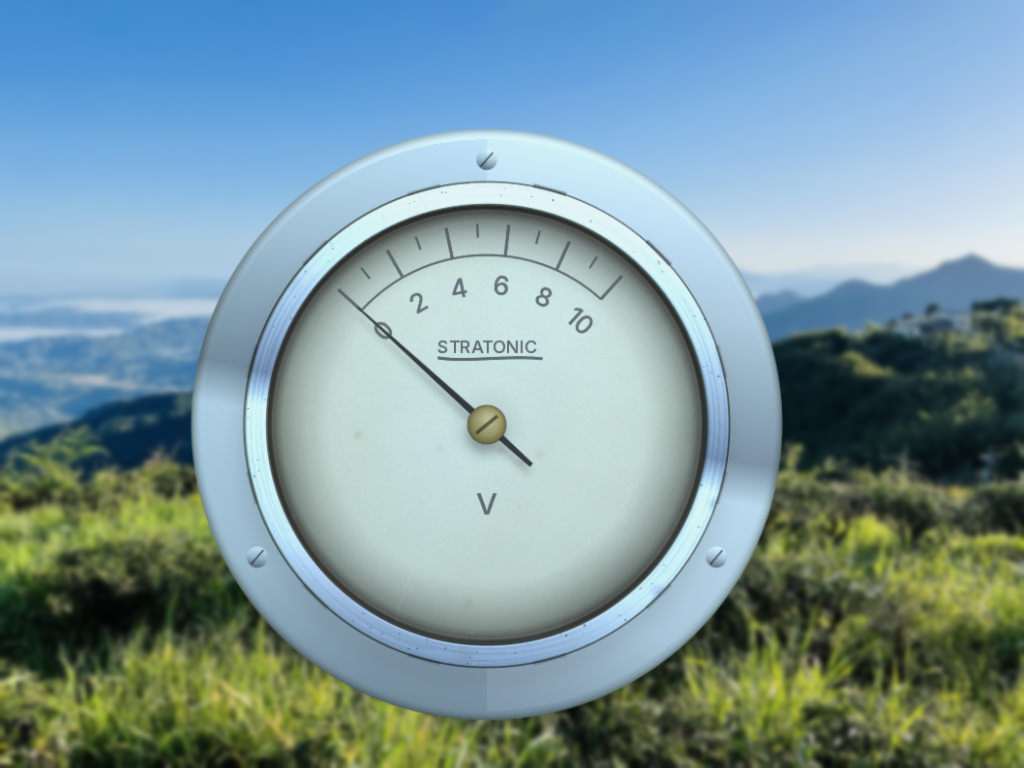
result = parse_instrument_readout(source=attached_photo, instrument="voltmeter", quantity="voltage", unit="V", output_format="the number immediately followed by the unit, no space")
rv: 0V
